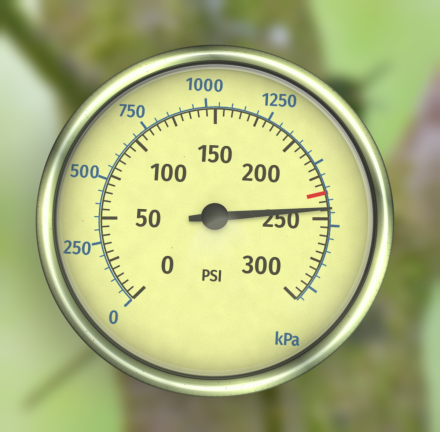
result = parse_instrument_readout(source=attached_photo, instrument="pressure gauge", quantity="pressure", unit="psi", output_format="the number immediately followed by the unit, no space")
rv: 245psi
